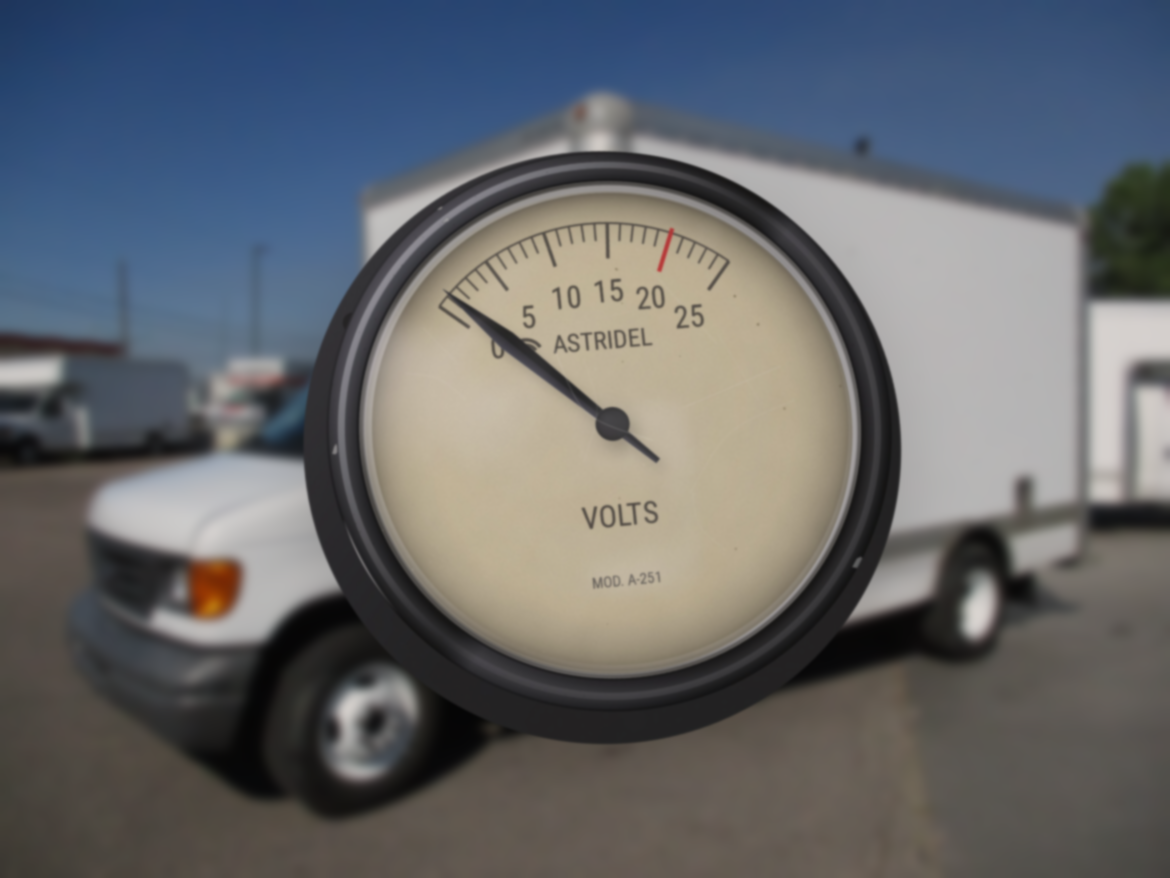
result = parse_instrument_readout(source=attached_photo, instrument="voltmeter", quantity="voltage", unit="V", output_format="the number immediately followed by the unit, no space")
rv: 1V
